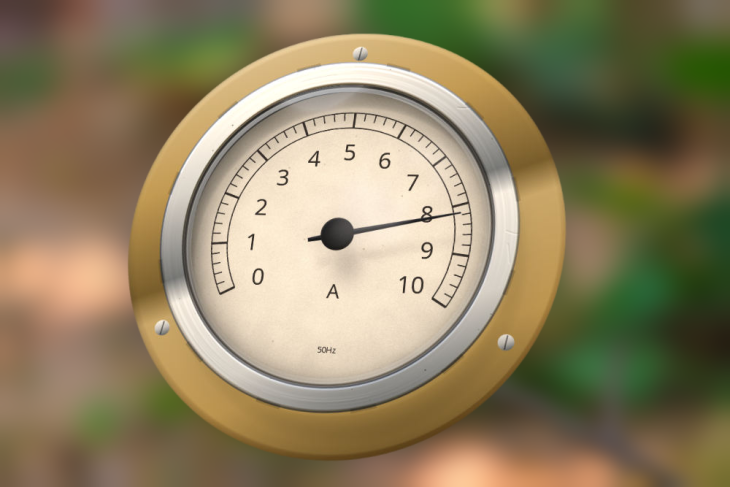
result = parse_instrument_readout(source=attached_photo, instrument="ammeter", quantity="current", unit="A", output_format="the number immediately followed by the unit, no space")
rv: 8.2A
